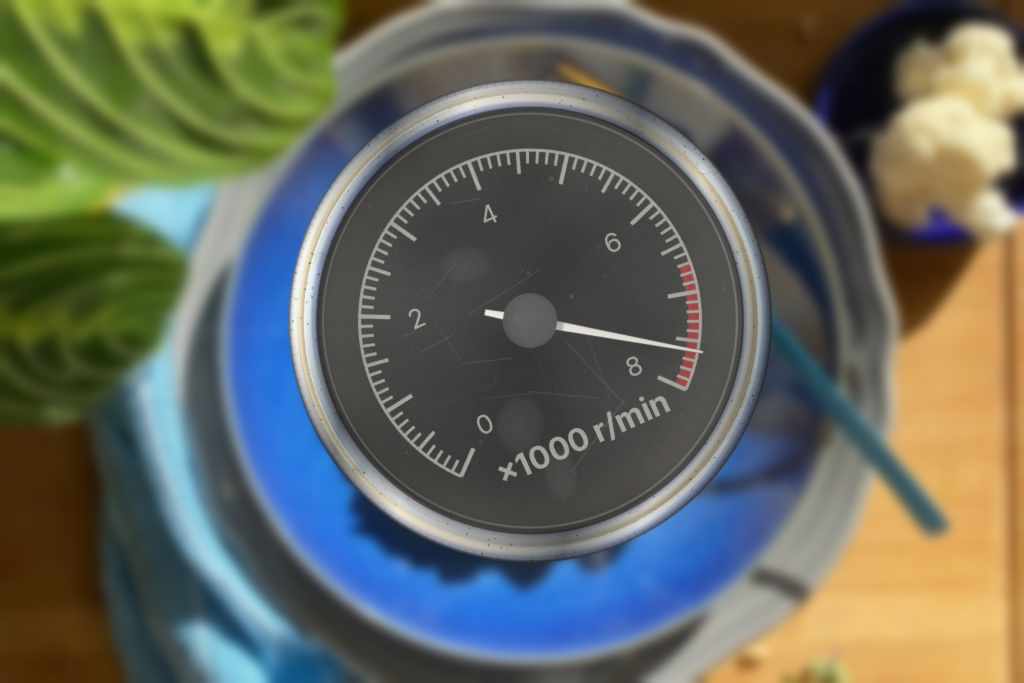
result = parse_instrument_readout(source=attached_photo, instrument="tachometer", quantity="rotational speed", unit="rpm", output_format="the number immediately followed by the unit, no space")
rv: 7600rpm
